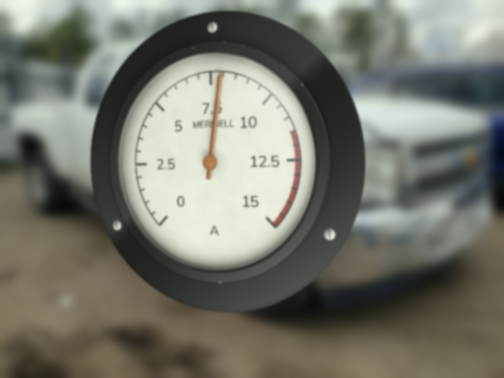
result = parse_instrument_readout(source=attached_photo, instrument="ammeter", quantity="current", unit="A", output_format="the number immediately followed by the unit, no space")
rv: 8A
